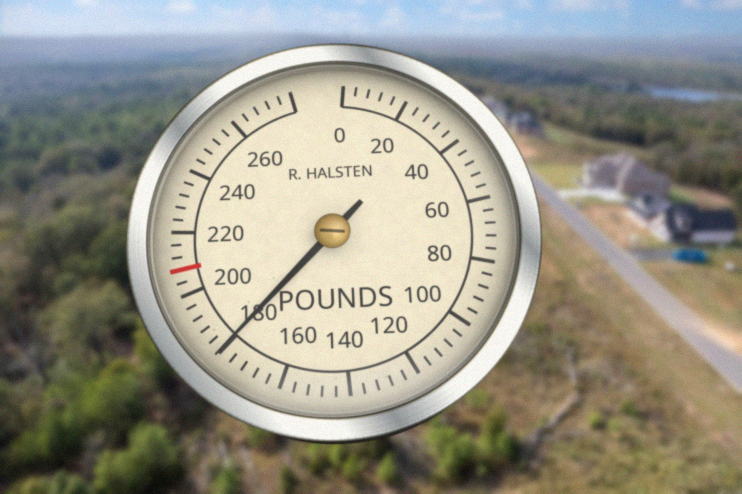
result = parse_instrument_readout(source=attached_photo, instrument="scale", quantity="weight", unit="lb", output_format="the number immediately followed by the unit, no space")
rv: 180lb
